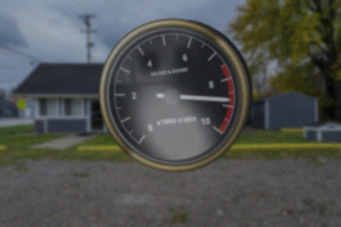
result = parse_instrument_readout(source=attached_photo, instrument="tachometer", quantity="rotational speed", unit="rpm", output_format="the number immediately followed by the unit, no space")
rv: 8750rpm
